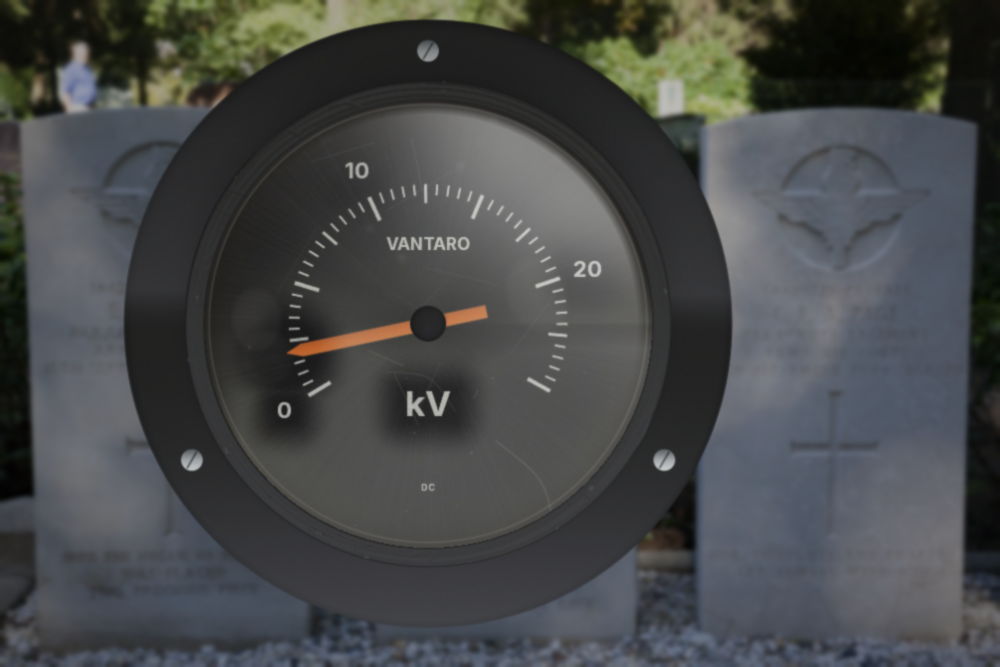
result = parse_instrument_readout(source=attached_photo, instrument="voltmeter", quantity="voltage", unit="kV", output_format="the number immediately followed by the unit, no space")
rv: 2kV
